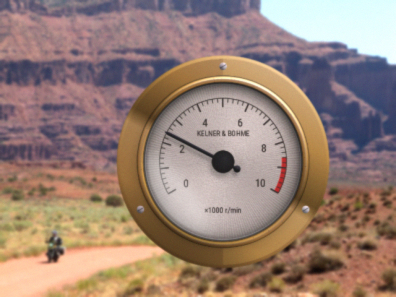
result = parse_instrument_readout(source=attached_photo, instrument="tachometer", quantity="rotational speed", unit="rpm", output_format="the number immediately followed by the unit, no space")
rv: 2400rpm
